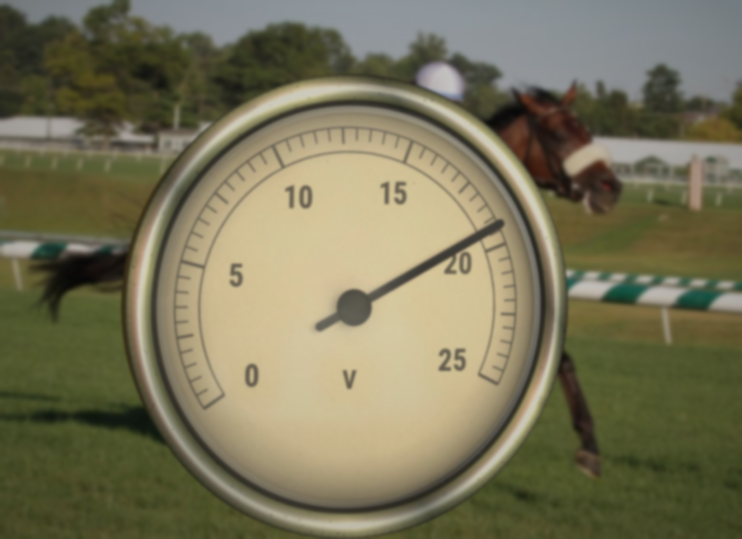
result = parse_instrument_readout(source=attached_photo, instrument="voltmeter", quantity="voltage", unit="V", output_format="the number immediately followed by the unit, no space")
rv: 19.25V
